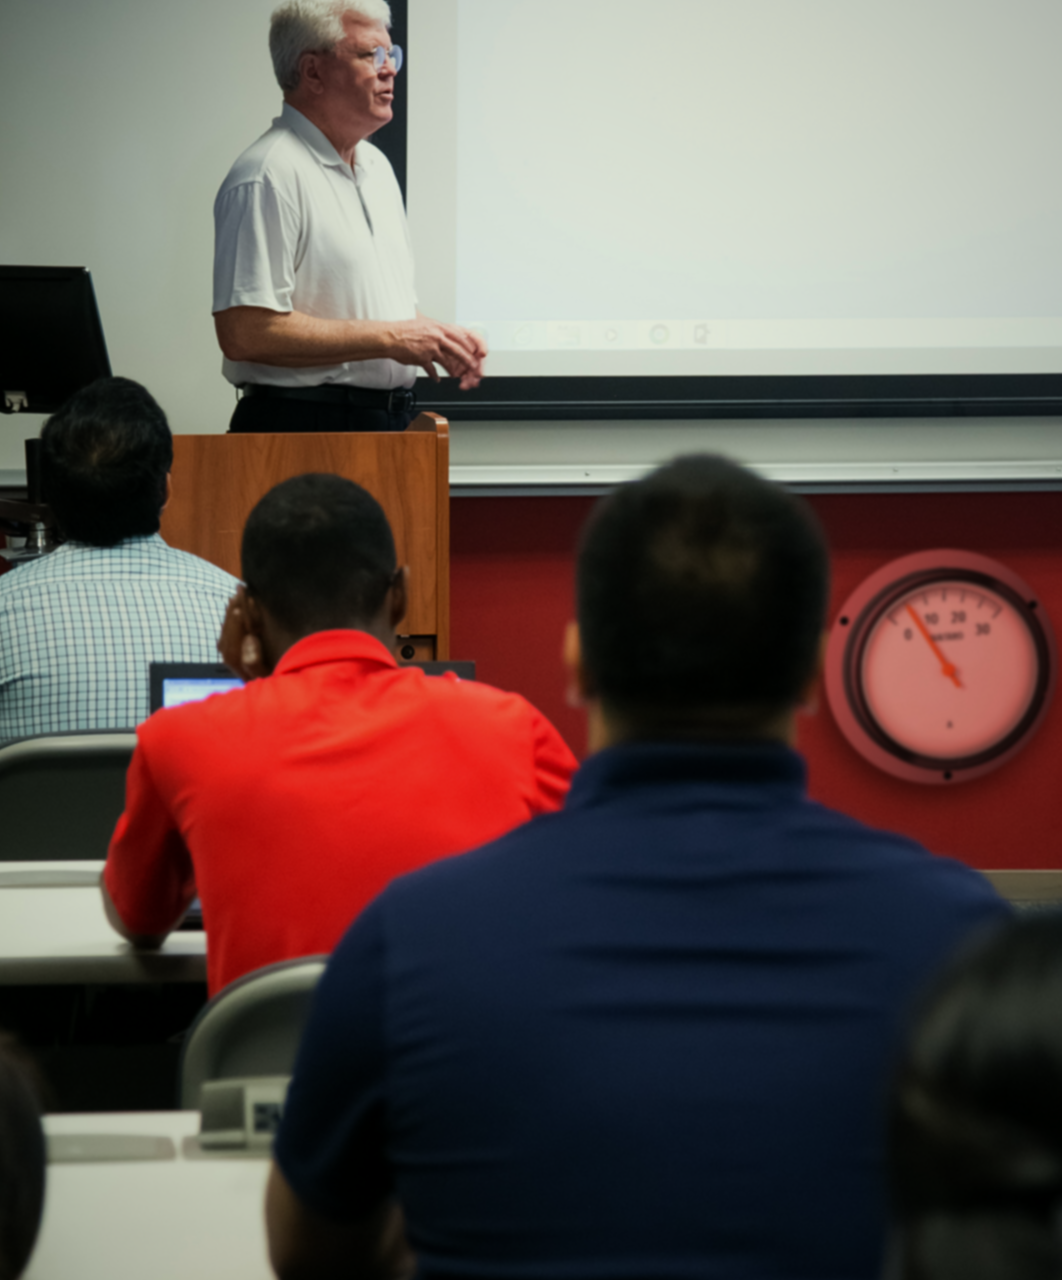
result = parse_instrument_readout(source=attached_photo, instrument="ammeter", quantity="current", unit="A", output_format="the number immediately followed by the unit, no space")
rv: 5A
